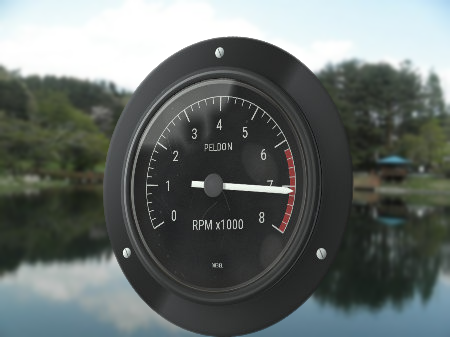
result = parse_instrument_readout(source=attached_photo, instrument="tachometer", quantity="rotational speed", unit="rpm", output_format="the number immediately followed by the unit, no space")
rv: 7100rpm
